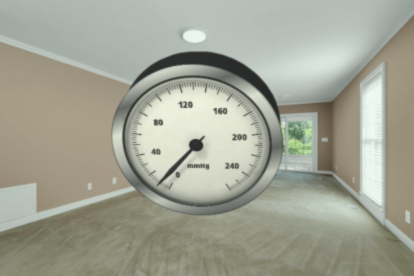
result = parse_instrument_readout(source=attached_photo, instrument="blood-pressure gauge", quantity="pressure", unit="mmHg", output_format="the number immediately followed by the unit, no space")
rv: 10mmHg
